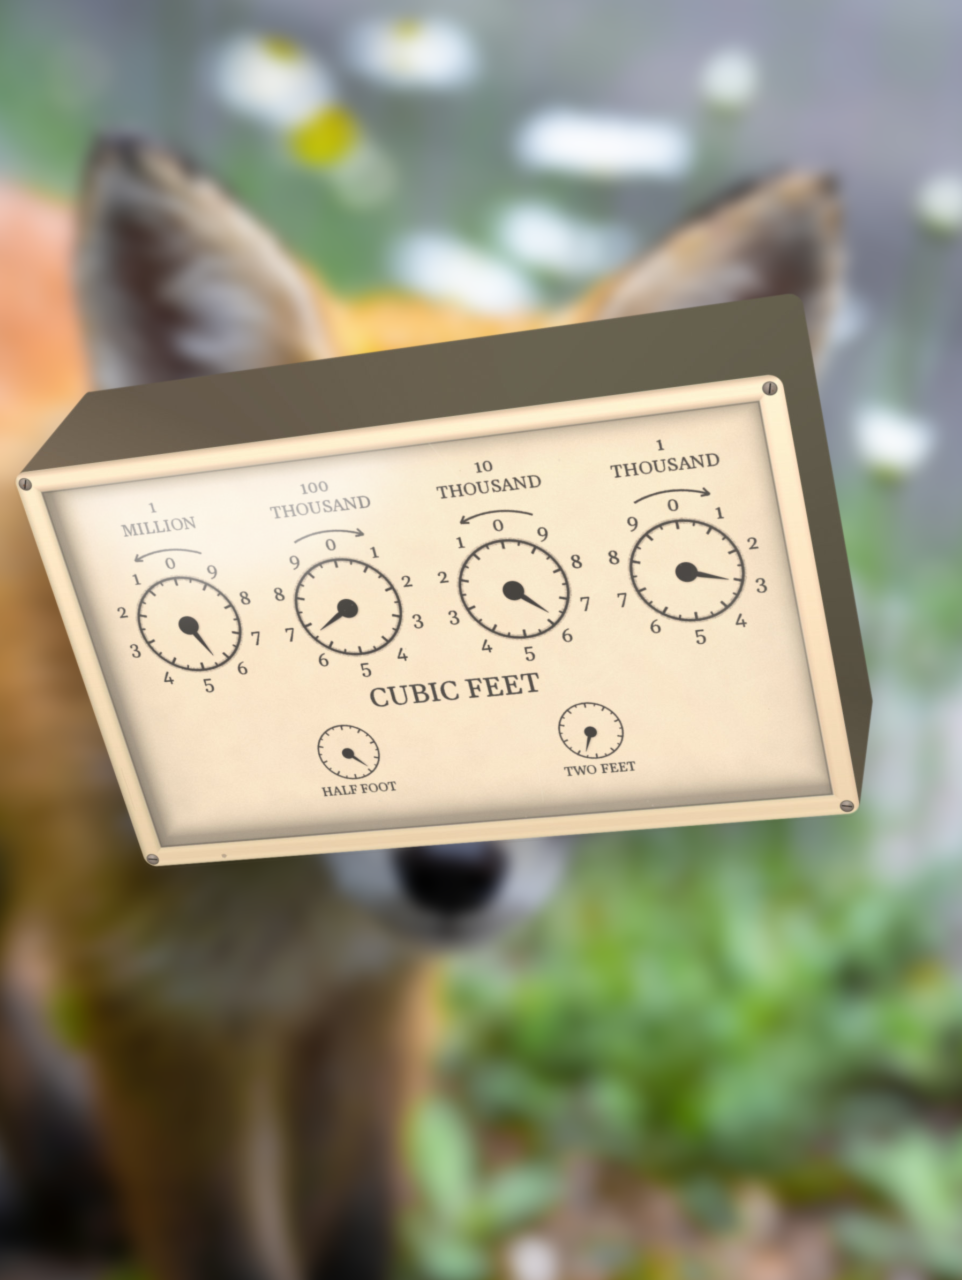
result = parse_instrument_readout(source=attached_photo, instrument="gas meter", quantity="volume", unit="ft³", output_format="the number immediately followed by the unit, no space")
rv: 566300ft³
